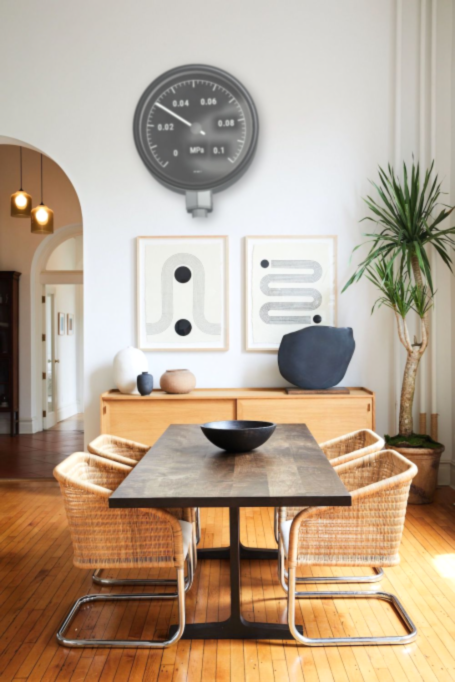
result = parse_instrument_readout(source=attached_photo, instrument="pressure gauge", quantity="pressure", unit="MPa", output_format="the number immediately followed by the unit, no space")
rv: 0.03MPa
